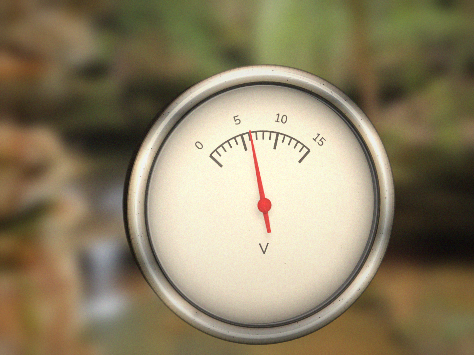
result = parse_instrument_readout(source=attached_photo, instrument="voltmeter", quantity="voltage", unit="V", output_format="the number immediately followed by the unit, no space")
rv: 6V
